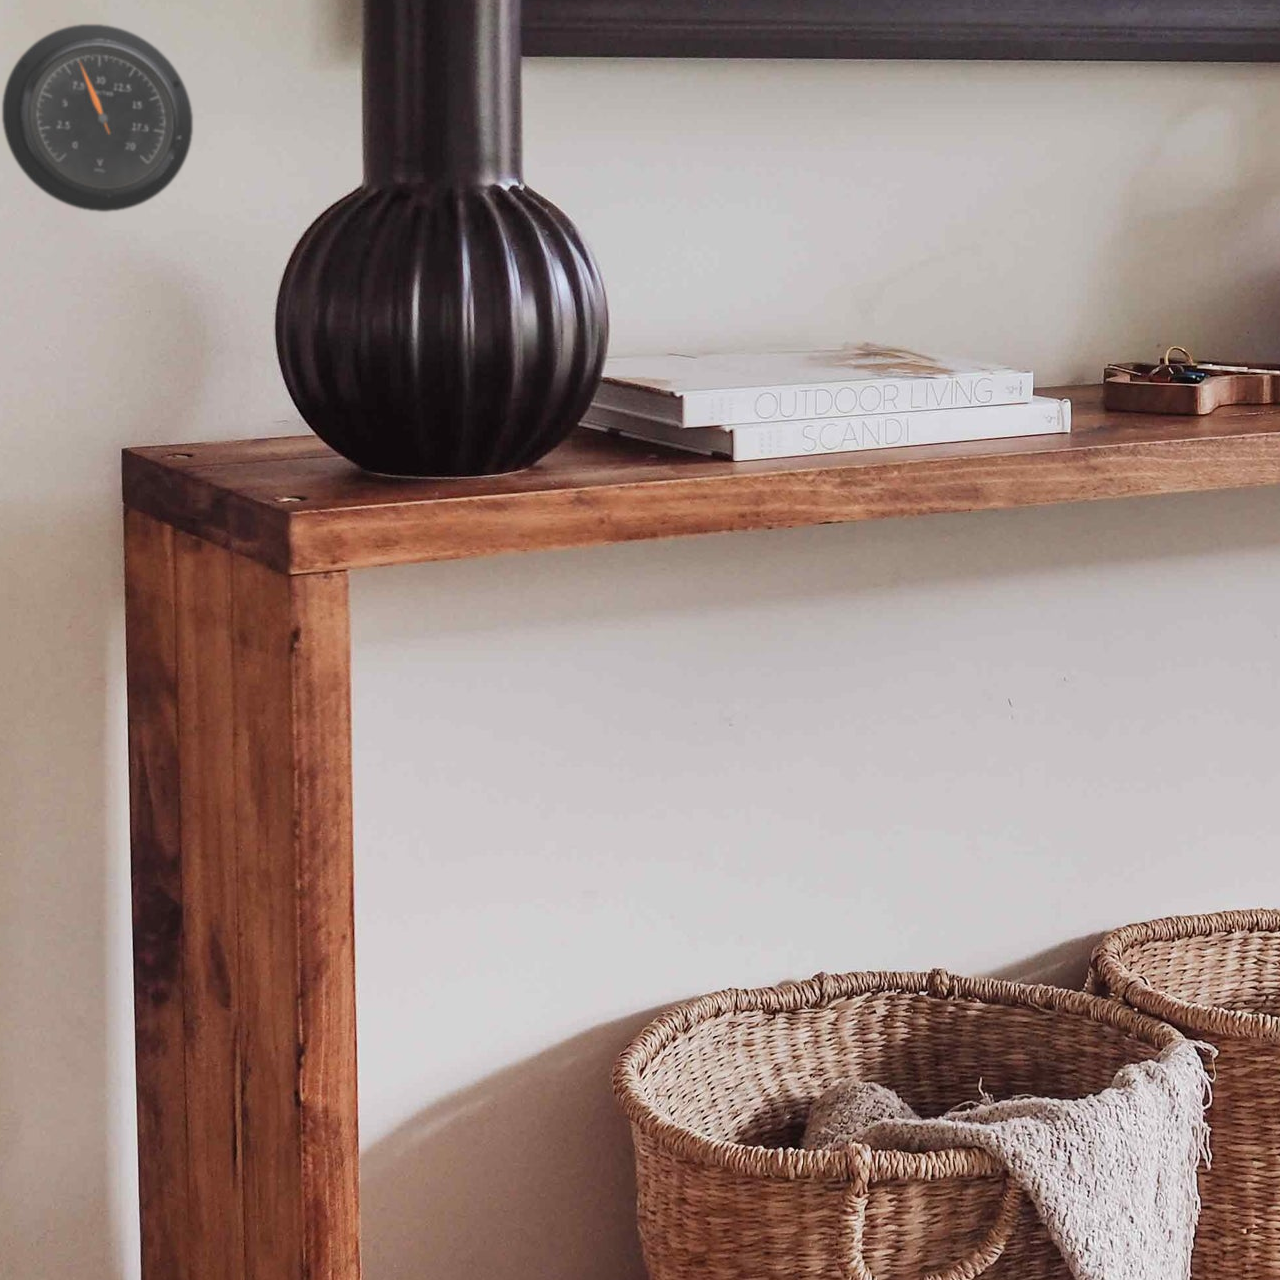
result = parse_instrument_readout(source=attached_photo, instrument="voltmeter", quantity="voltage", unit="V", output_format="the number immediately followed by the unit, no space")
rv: 8.5V
